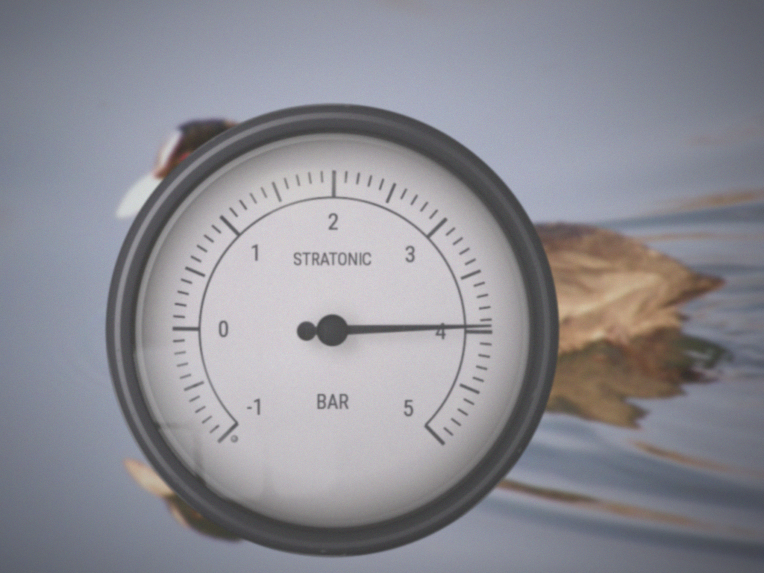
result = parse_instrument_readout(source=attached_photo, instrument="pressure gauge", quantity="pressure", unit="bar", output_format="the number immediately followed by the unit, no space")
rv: 3.95bar
